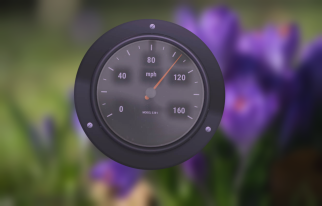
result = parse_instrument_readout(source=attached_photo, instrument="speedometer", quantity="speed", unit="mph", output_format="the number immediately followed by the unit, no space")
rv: 105mph
